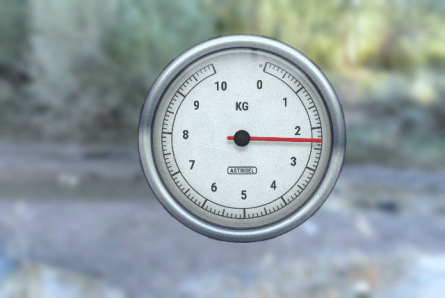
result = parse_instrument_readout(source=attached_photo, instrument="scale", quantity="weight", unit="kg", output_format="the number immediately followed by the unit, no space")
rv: 2.3kg
